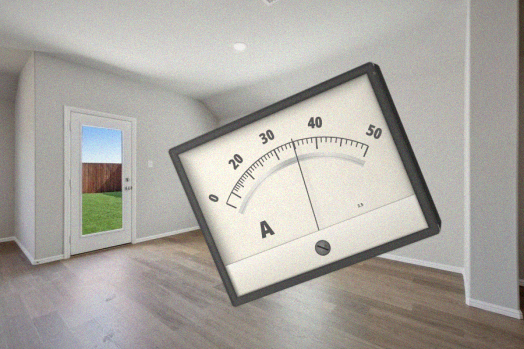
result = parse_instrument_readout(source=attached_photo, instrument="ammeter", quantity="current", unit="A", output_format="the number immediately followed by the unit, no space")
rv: 35A
